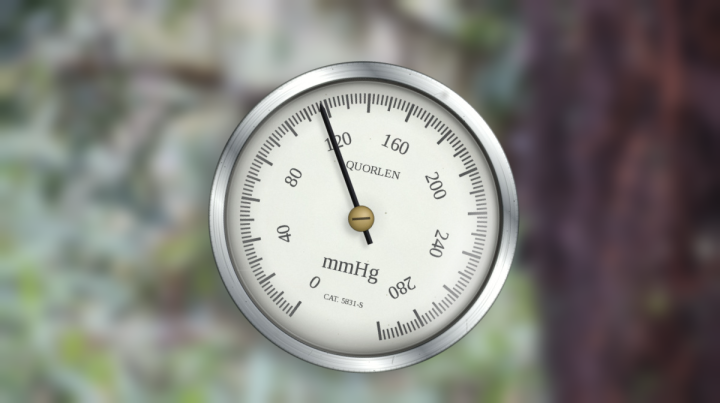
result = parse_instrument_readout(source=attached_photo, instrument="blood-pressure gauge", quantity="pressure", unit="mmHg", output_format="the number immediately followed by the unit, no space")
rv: 118mmHg
